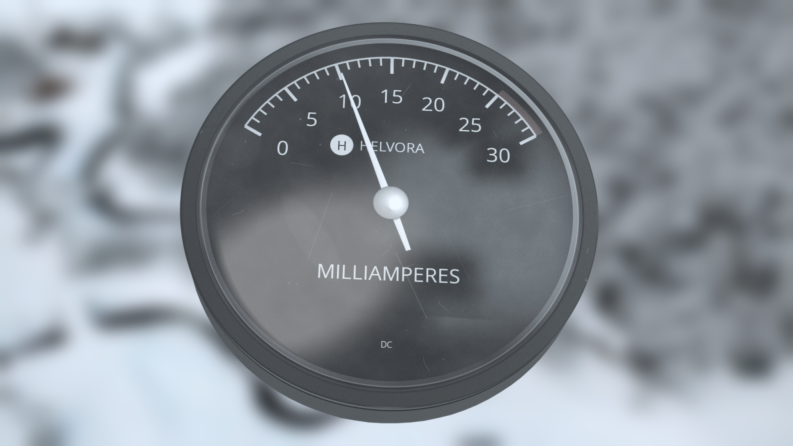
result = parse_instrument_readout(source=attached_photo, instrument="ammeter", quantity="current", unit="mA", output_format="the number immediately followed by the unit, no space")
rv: 10mA
